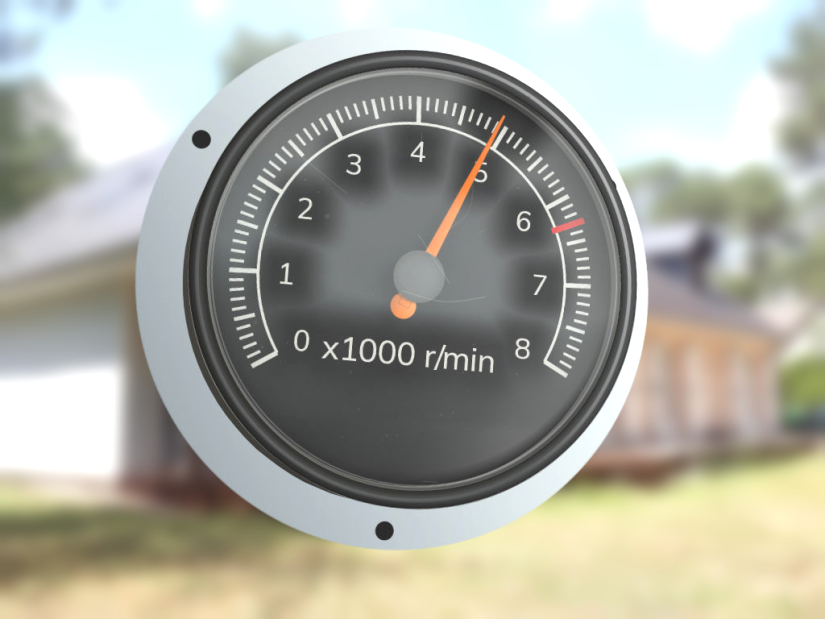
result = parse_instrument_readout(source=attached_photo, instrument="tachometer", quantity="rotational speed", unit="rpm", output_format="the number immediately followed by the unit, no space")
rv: 4900rpm
